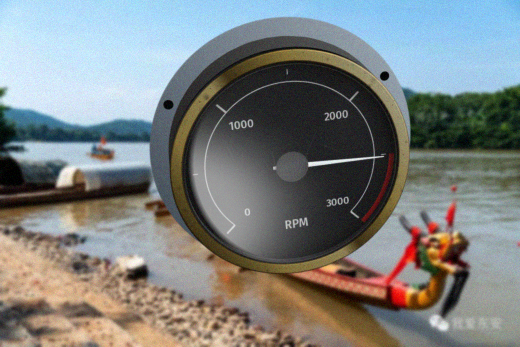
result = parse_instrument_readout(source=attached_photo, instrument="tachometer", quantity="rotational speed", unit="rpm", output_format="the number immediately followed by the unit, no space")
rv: 2500rpm
